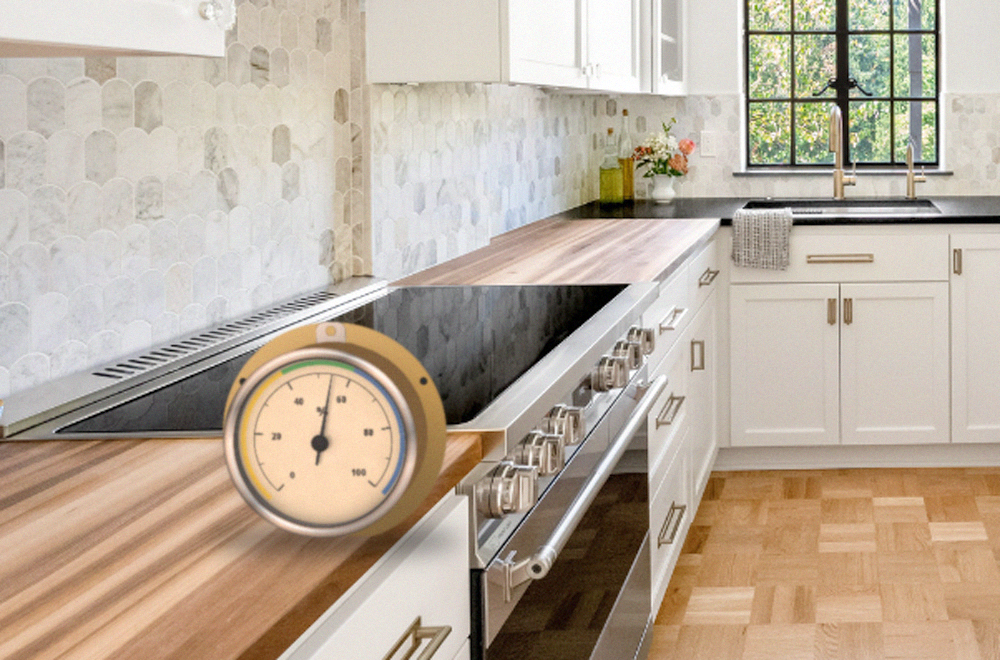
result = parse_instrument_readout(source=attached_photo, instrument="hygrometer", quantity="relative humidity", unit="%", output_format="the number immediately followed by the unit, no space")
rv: 55%
